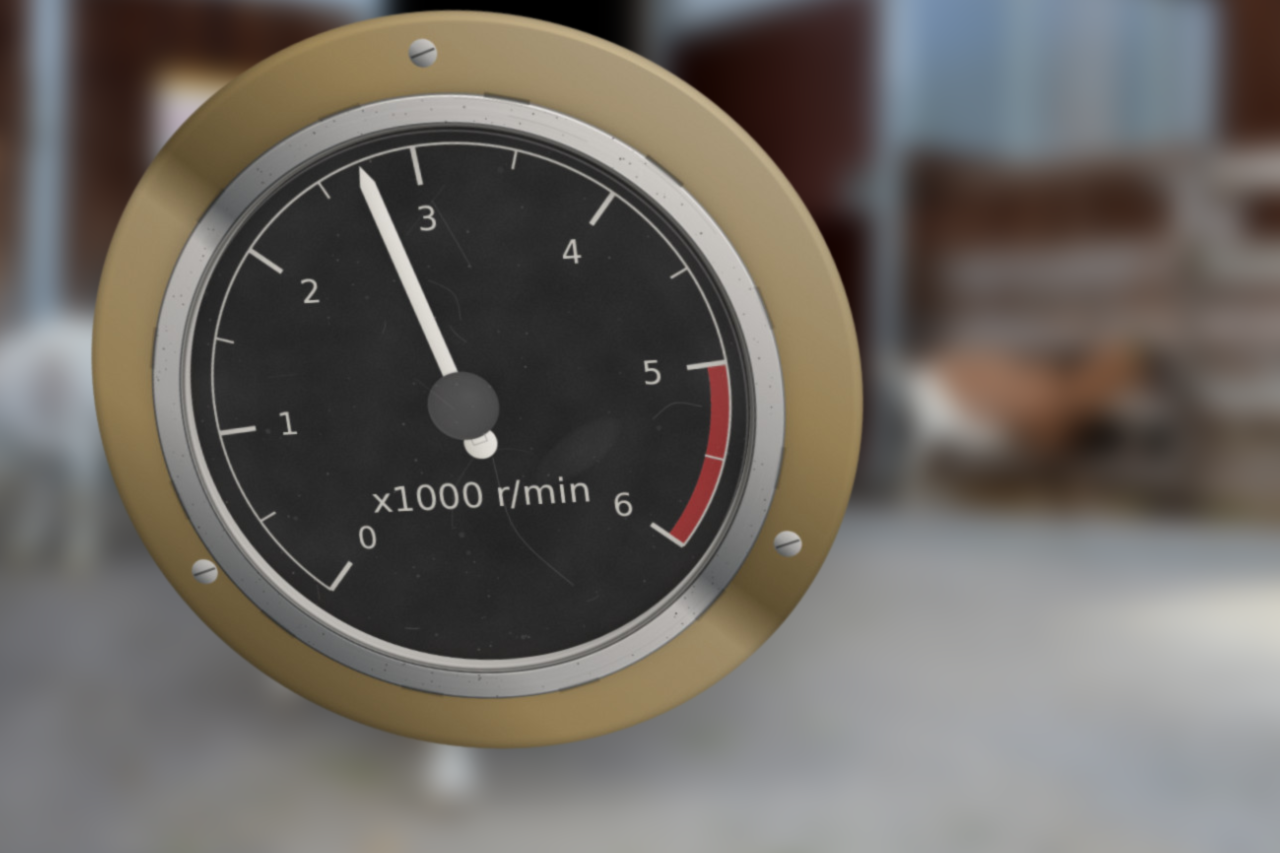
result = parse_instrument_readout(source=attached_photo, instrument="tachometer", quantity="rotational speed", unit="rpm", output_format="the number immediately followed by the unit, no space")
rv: 2750rpm
